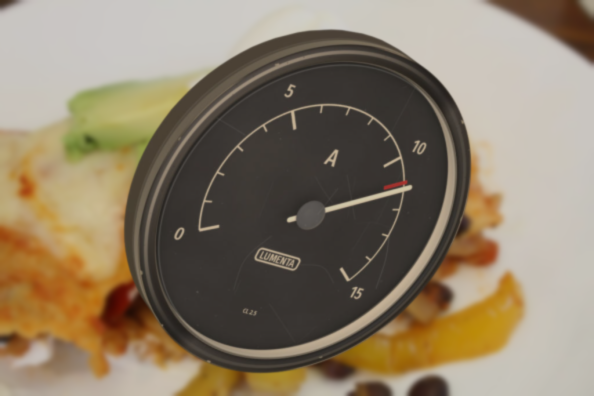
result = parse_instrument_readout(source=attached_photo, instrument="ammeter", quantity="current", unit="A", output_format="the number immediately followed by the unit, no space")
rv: 11A
